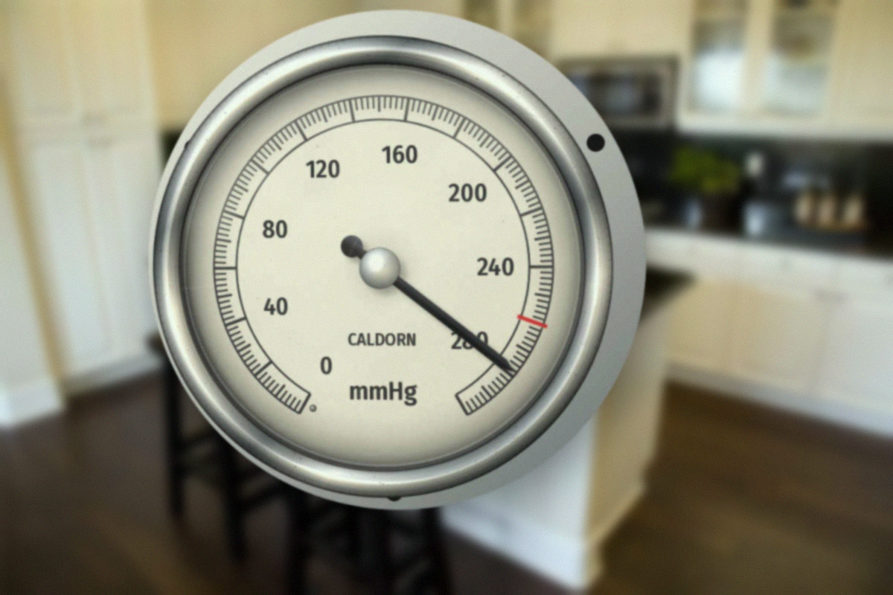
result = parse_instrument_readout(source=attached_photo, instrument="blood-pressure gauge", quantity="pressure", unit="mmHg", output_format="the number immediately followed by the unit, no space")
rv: 278mmHg
